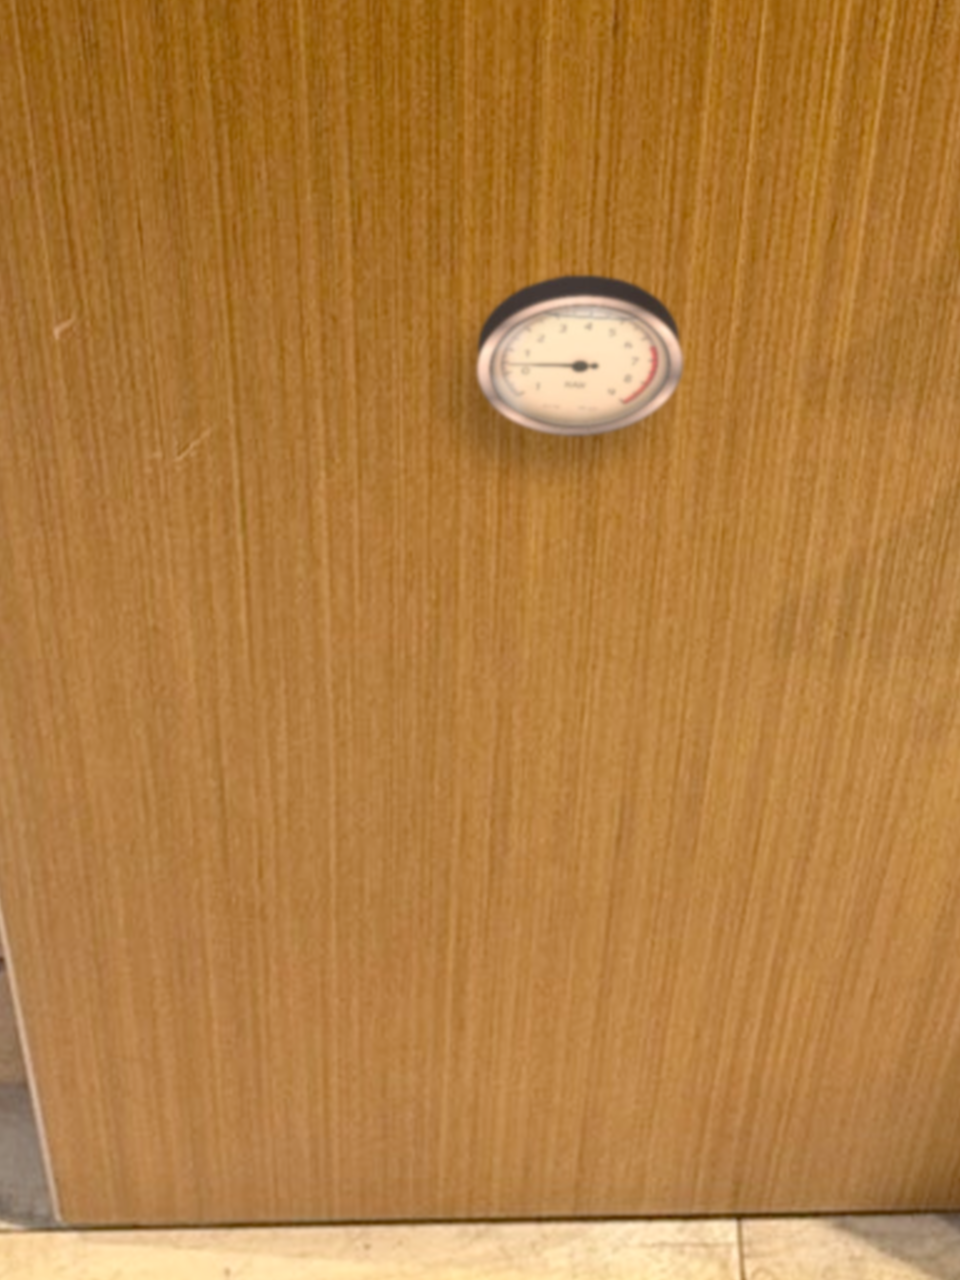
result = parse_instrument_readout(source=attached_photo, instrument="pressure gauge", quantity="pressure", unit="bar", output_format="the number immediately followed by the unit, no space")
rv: 0.5bar
